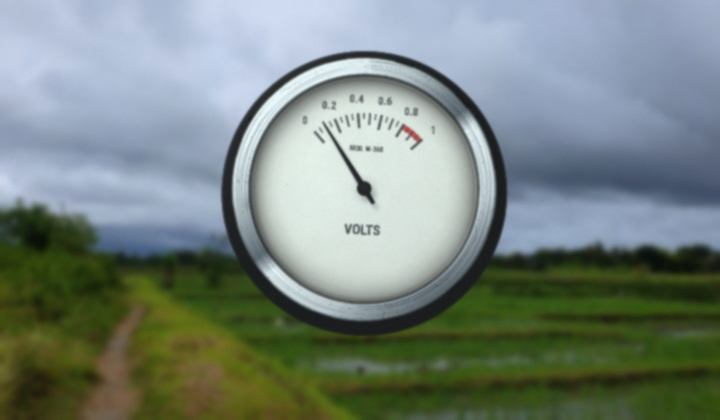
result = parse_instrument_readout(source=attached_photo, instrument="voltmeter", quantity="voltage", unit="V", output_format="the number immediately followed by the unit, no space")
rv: 0.1V
